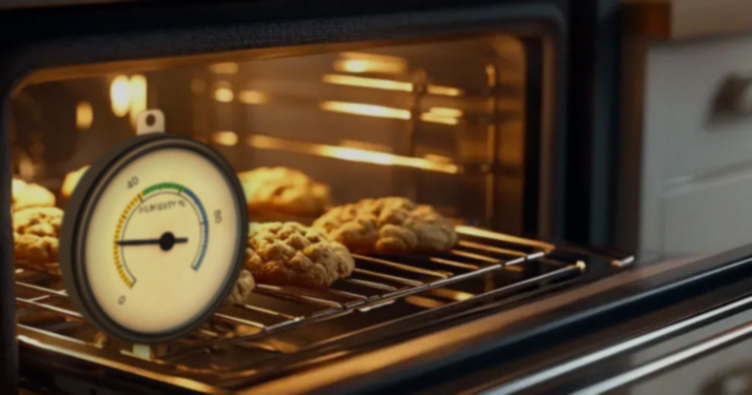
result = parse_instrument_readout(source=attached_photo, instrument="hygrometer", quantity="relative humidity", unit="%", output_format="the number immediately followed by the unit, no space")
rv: 20%
